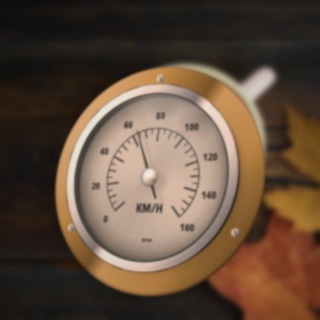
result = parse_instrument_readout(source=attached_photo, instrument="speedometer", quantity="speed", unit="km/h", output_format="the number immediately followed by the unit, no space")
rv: 65km/h
